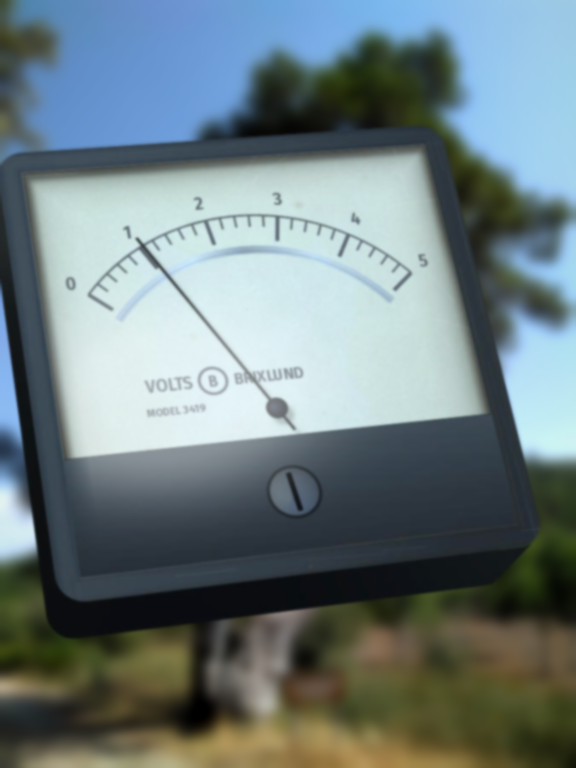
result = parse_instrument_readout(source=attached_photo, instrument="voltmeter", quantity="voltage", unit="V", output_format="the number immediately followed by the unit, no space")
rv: 1V
